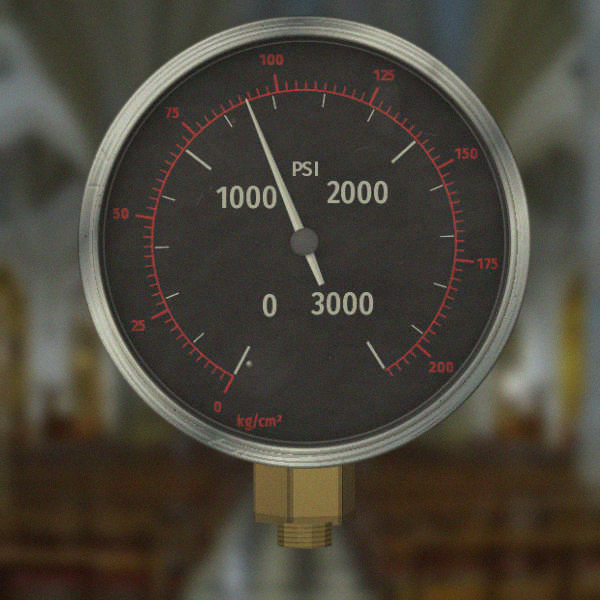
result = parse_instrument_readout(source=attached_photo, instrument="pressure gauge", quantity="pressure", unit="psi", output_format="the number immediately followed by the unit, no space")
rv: 1300psi
